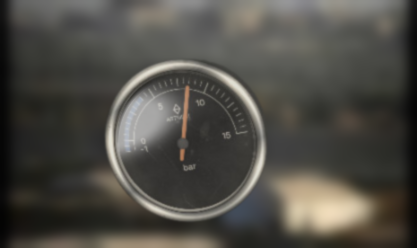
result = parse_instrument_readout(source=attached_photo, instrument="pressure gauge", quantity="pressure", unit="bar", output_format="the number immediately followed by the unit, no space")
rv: 8.5bar
